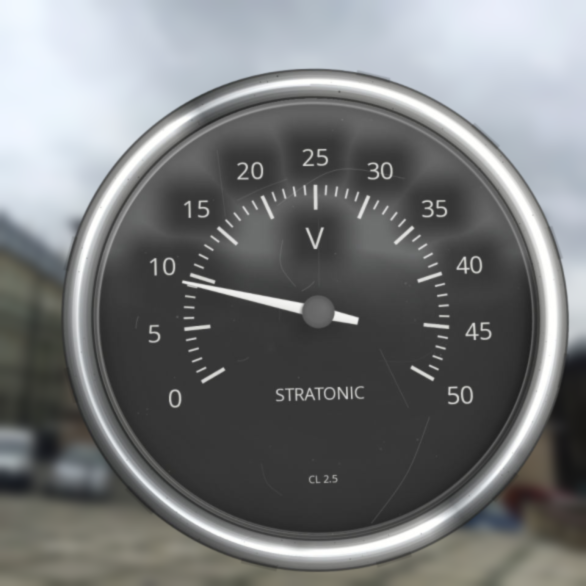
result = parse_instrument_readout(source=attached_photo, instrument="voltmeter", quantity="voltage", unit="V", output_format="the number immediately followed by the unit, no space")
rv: 9V
